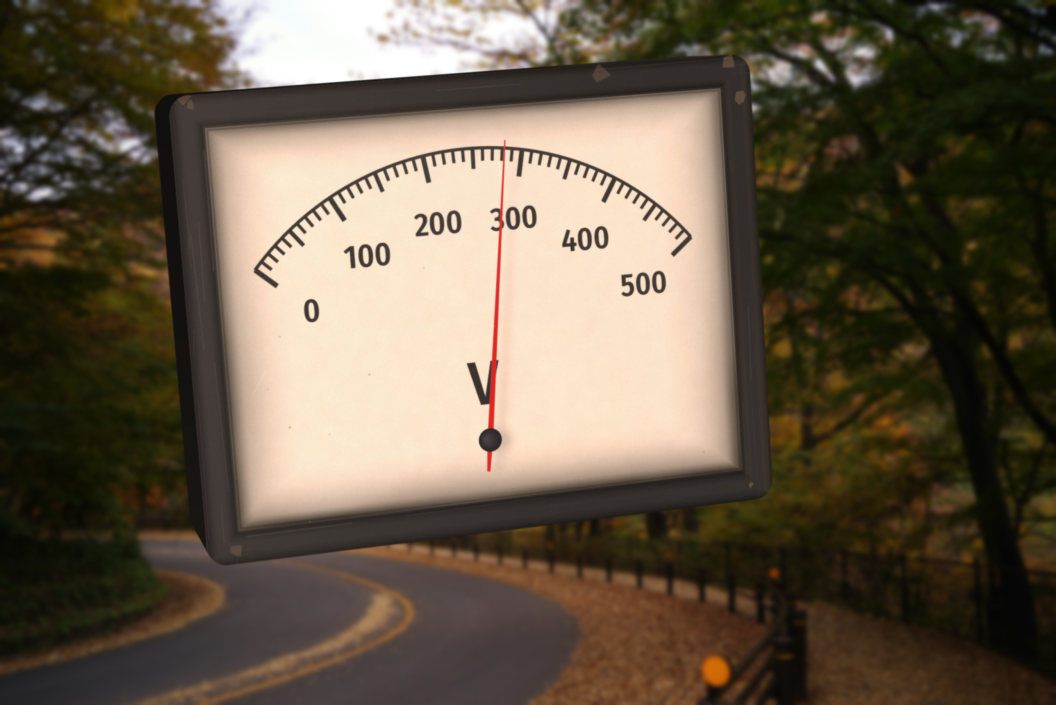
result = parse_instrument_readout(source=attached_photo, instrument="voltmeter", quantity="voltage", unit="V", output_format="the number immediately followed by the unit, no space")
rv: 280V
